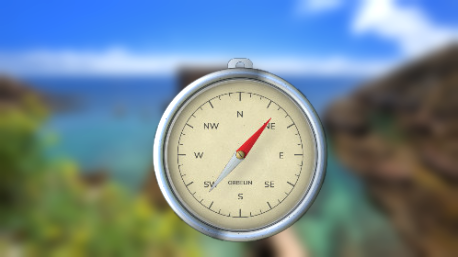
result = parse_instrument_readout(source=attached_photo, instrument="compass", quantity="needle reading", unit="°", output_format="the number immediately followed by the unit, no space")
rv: 40°
